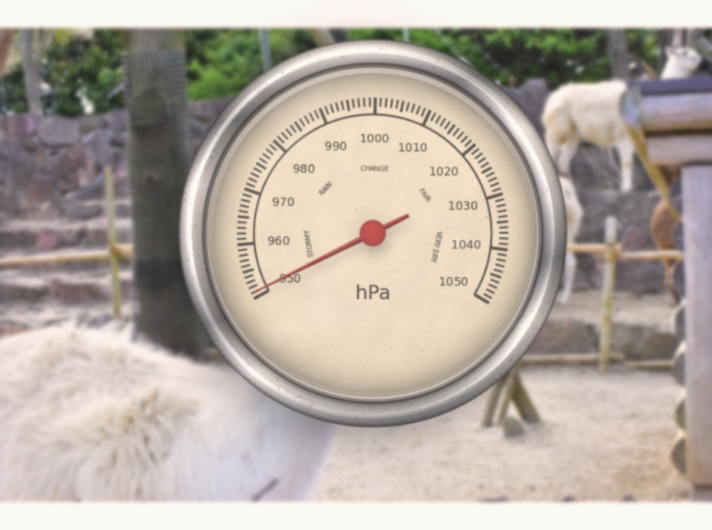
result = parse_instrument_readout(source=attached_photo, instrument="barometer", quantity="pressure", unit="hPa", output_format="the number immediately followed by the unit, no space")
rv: 951hPa
